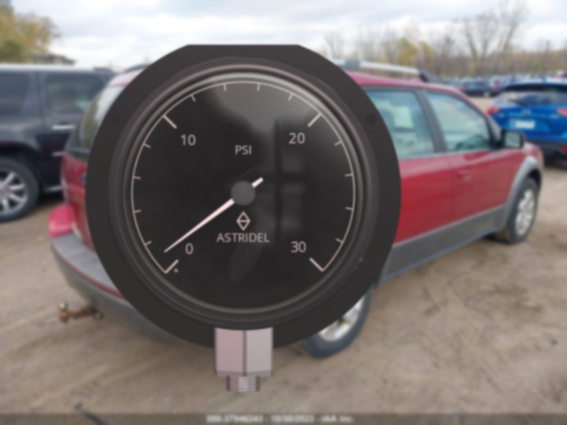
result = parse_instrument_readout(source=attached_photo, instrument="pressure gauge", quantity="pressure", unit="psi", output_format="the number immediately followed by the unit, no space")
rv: 1psi
